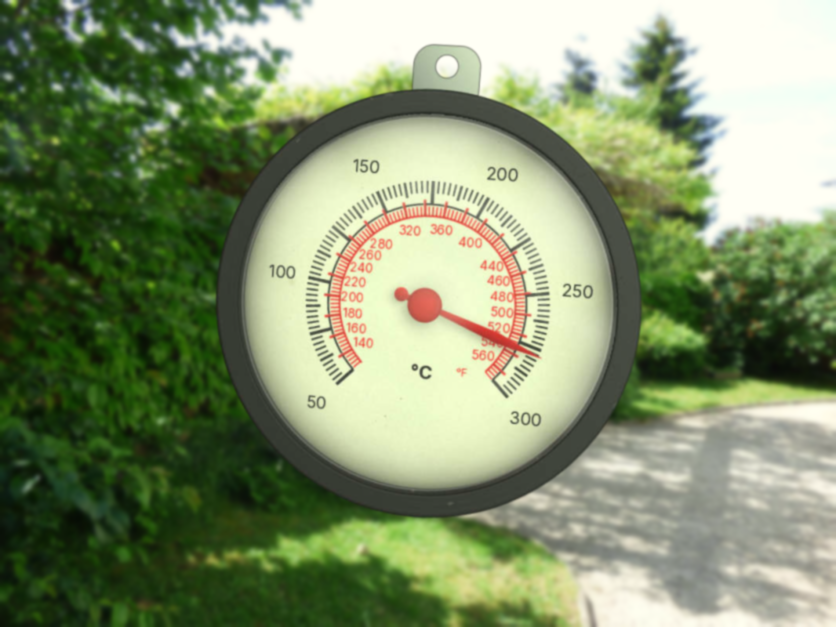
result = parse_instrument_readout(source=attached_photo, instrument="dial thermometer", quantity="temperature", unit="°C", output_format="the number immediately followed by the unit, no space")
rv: 277.5°C
